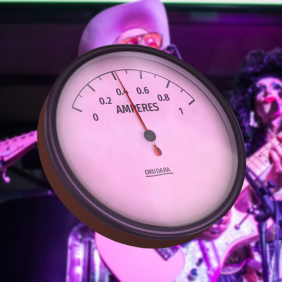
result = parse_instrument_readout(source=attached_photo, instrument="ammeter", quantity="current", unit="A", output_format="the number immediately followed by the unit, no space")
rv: 0.4A
